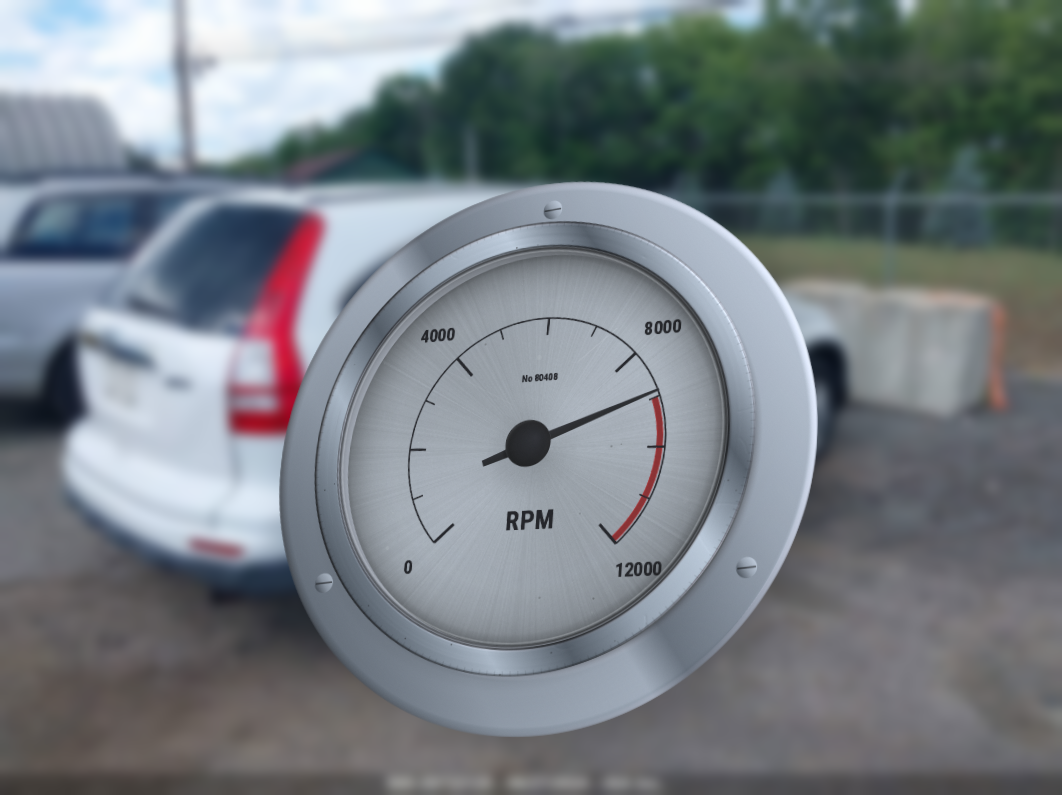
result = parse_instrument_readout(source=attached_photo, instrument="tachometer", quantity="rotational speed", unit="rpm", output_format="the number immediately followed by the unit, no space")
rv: 9000rpm
